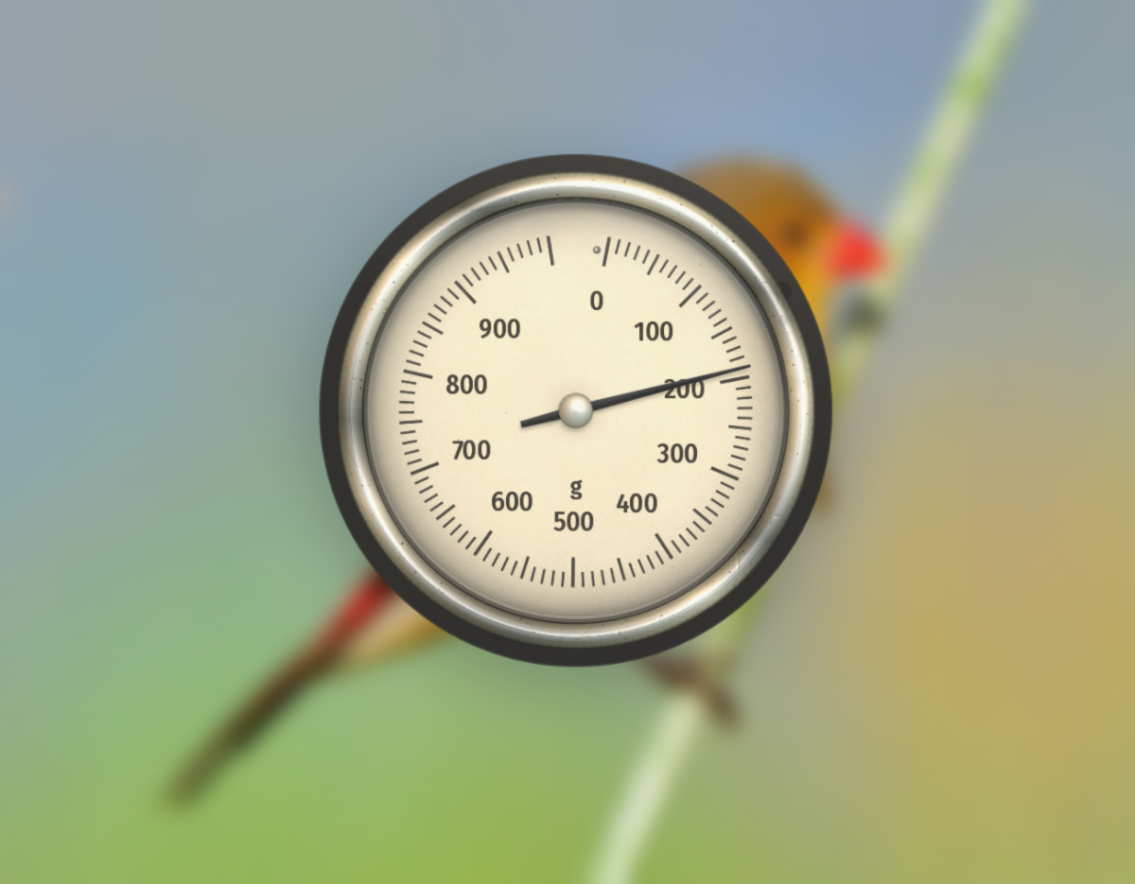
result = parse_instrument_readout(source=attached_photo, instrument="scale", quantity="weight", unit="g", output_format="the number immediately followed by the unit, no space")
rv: 190g
